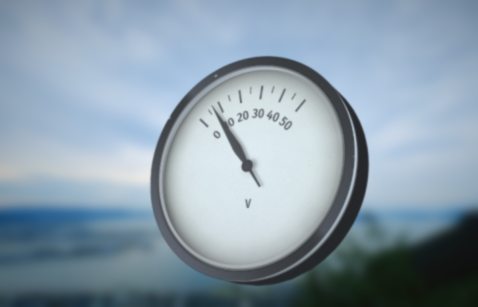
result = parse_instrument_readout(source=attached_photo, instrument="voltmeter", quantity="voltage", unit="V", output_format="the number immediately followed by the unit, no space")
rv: 7.5V
